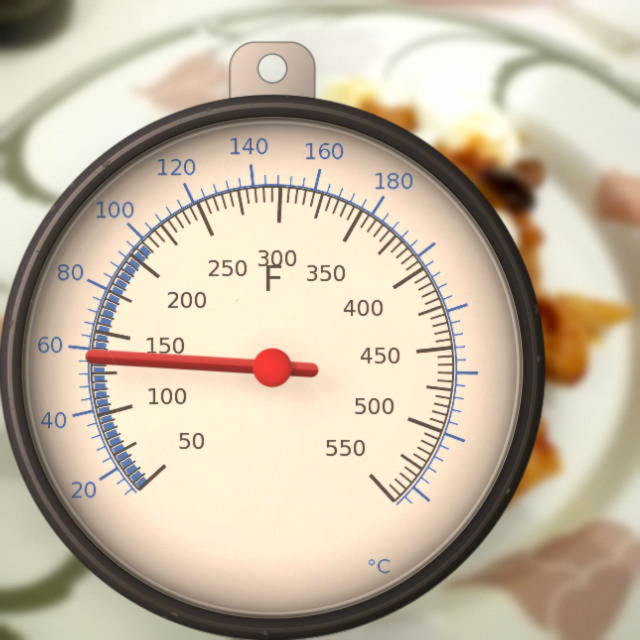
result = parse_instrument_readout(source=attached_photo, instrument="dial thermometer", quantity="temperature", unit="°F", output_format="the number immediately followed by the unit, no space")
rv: 135°F
